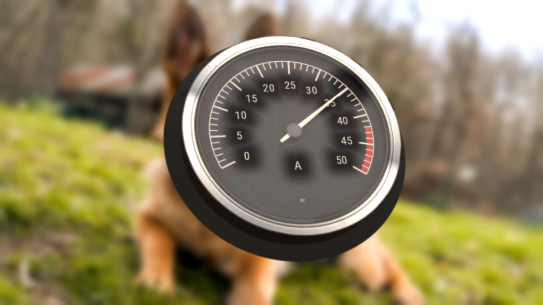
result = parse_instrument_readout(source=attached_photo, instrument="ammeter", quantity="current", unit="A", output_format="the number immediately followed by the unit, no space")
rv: 35A
